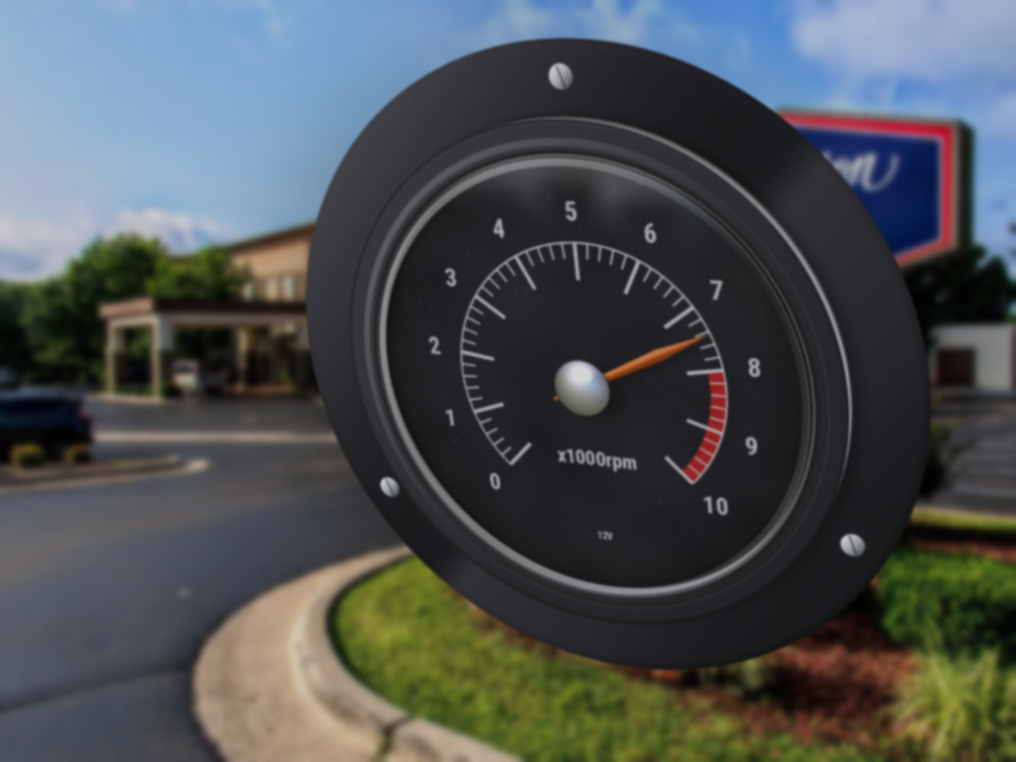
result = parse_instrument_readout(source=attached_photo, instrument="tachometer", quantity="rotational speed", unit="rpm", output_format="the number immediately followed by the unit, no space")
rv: 7400rpm
